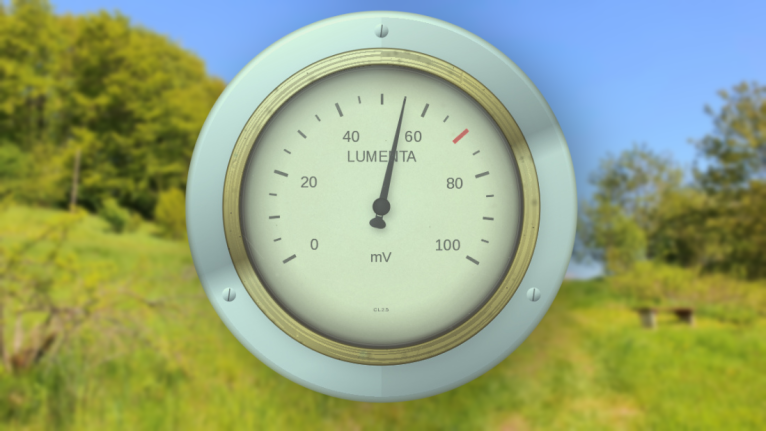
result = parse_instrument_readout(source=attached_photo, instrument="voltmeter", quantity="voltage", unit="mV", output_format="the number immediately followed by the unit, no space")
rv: 55mV
